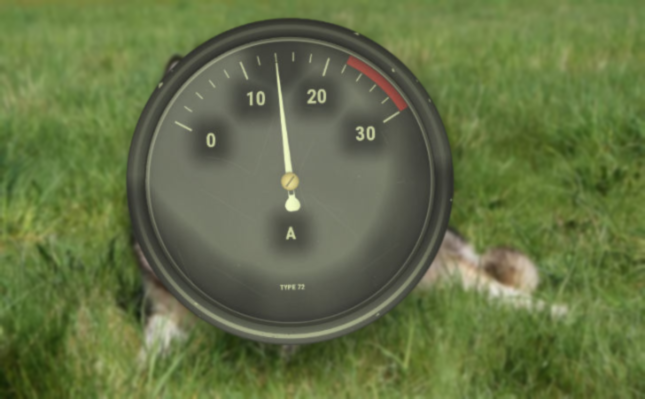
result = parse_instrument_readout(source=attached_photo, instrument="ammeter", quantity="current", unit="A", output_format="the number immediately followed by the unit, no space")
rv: 14A
